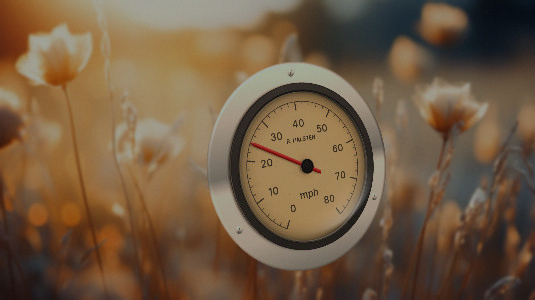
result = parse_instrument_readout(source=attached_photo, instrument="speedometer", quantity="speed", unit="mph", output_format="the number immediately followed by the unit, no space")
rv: 24mph
